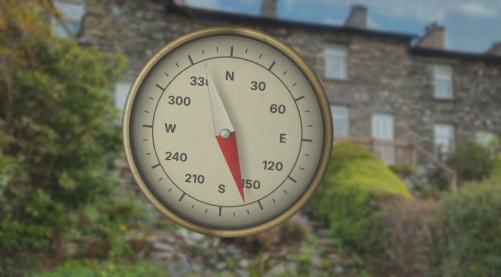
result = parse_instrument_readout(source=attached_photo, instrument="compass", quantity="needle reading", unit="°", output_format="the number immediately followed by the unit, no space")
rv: 160°
